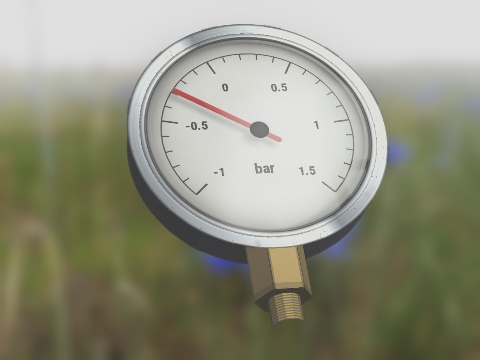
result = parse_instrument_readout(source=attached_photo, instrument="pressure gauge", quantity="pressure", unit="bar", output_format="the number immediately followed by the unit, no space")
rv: -0.3bar
